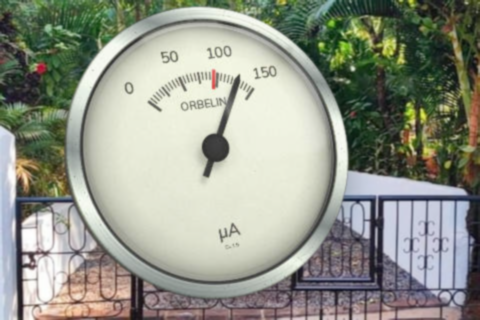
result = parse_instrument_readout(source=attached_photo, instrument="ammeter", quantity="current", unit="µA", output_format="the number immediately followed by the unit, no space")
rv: 125µA
